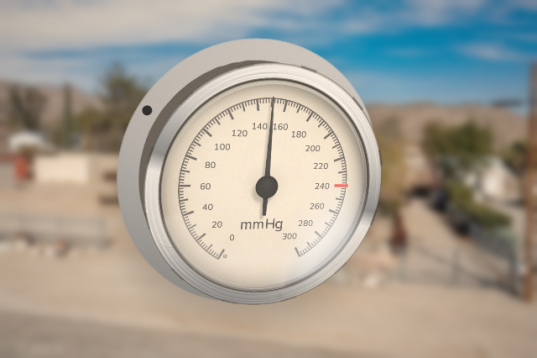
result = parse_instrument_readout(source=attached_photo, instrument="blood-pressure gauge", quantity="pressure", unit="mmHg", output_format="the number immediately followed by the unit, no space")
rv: 150mmHg
